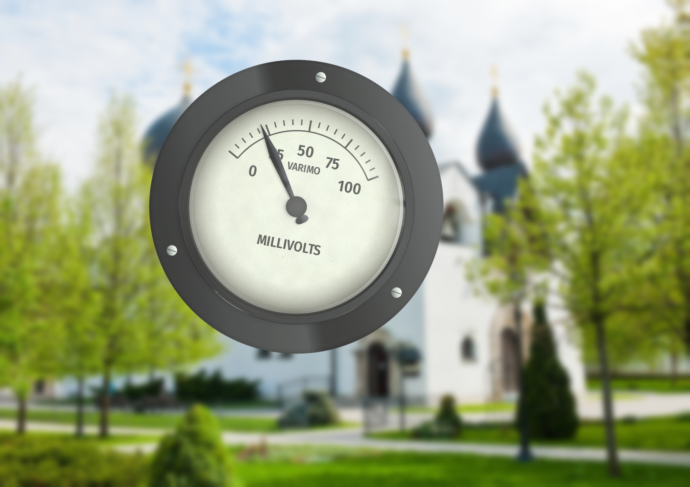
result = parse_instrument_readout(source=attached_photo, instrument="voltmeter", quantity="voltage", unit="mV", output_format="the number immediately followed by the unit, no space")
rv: 22.5mV
